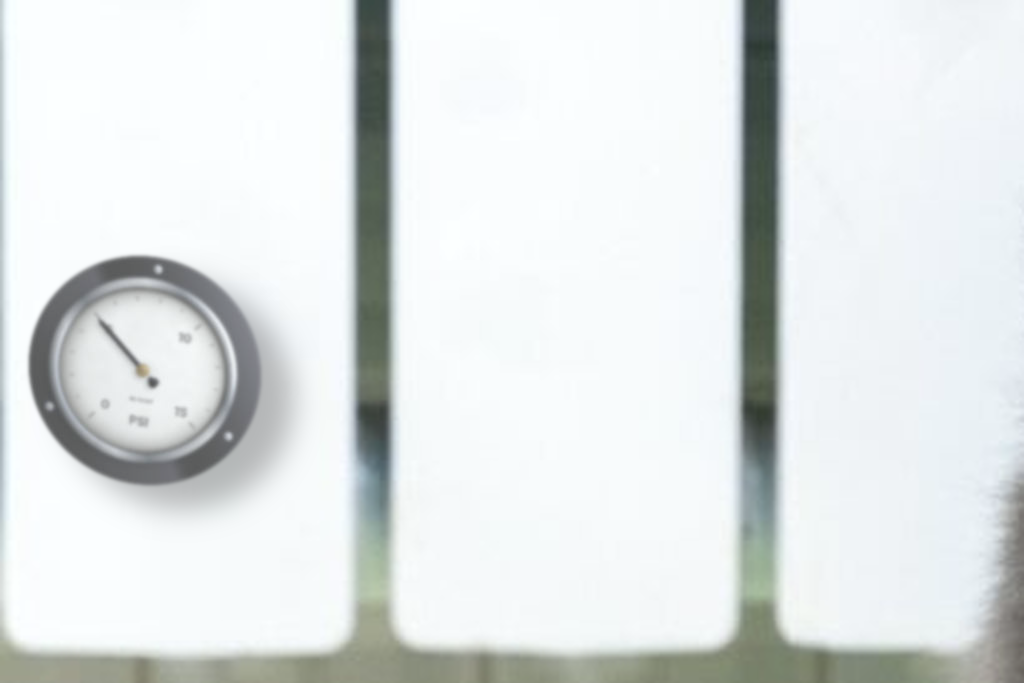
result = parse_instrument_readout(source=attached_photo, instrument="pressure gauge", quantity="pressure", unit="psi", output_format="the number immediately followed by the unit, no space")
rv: 5psi
